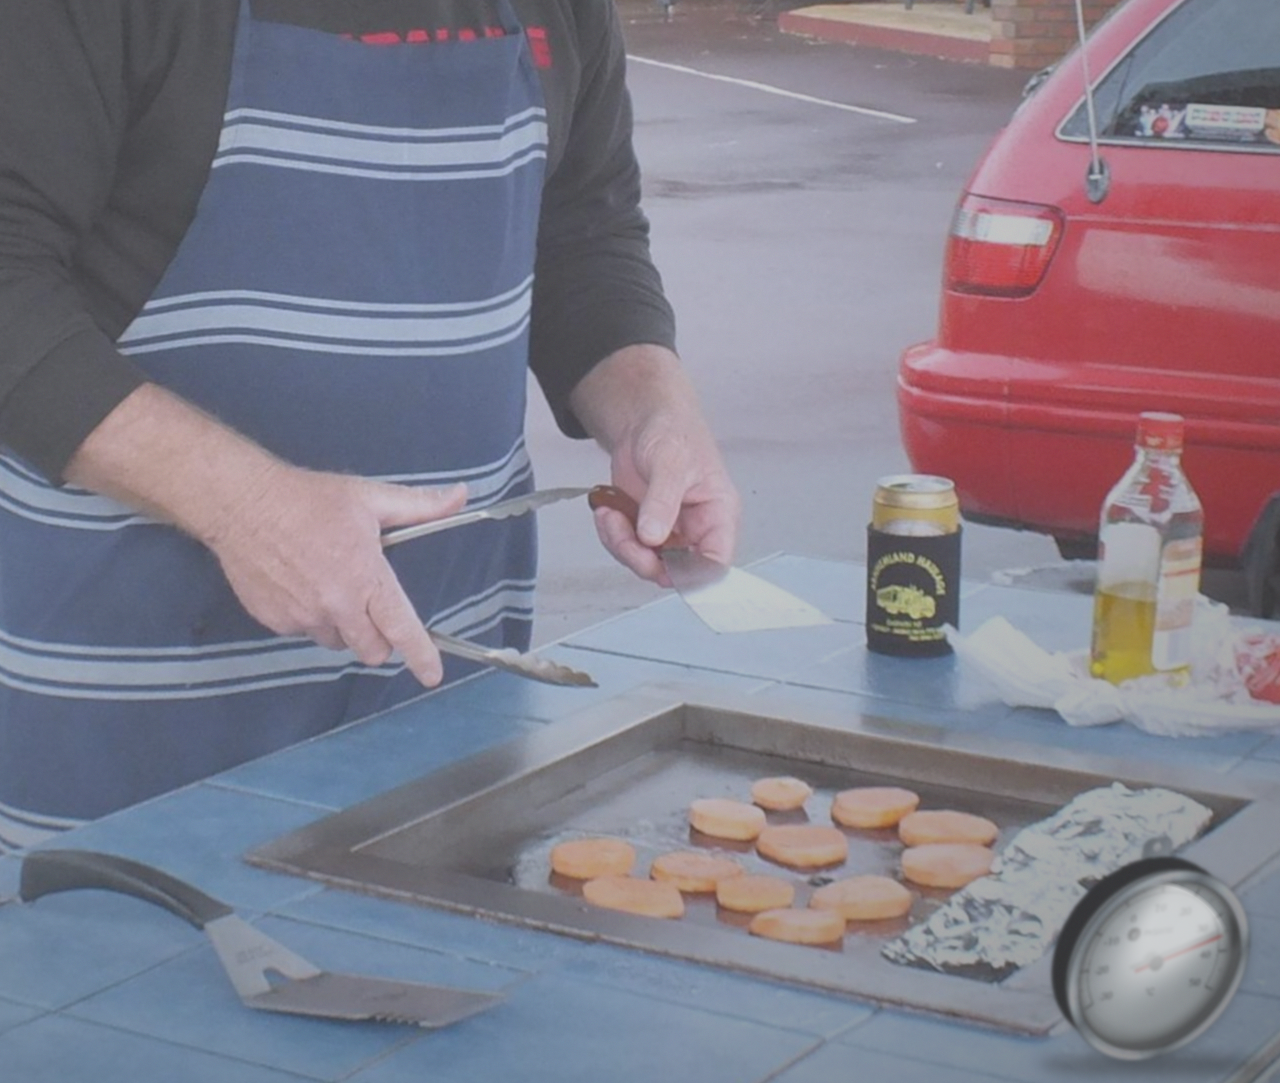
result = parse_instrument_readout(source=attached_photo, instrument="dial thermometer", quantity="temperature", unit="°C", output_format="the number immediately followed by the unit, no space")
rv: 35°C
